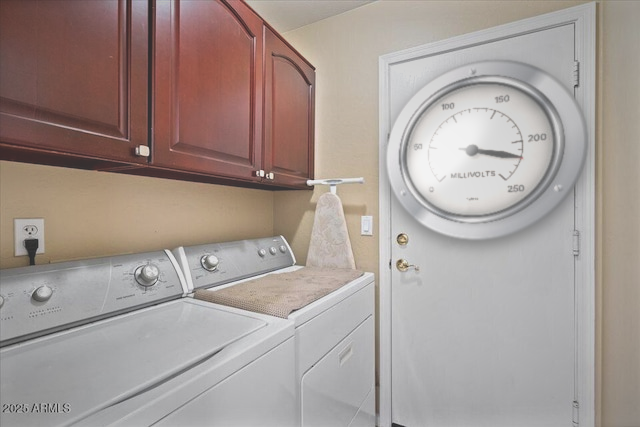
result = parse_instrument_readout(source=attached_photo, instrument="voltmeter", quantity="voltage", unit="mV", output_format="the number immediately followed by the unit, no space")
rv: 220mV
